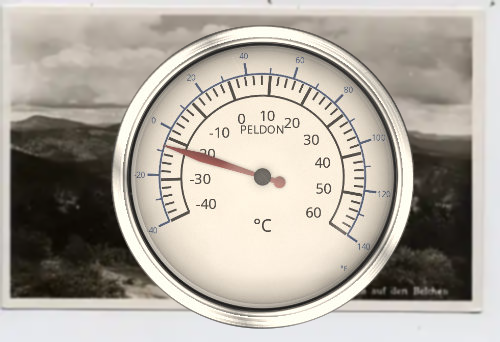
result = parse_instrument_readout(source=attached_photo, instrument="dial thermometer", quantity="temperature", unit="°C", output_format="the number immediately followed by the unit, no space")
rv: -22°C
